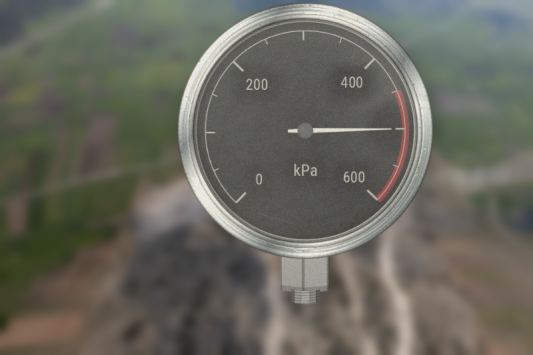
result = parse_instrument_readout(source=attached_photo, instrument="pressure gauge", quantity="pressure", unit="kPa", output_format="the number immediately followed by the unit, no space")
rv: 500kPa
